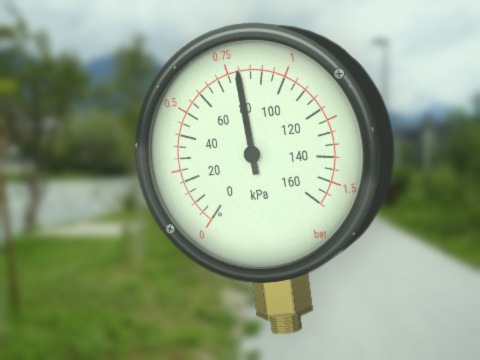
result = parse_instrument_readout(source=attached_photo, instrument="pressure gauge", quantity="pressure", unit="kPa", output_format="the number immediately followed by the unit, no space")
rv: 80kPa
